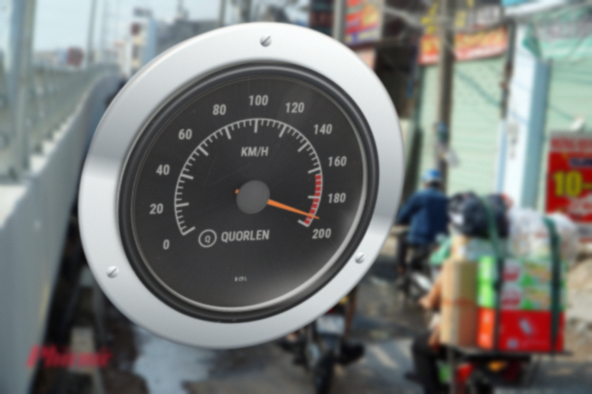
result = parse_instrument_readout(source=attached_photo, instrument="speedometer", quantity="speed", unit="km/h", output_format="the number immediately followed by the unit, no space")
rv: 192km/h
